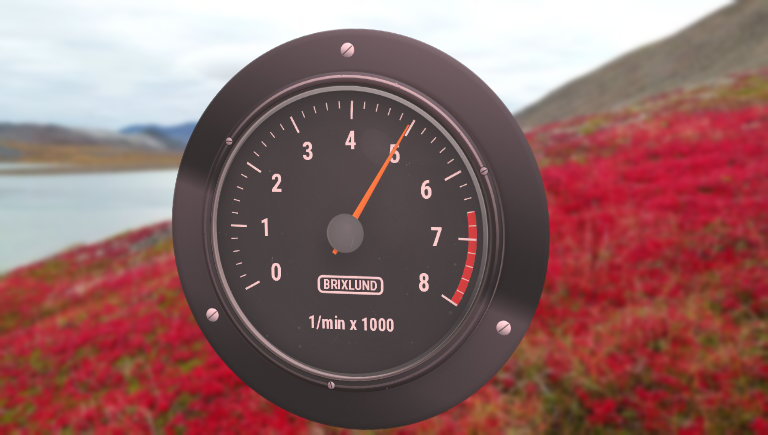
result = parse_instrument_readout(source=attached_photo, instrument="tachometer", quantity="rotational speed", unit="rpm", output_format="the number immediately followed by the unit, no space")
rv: 5000rpm
